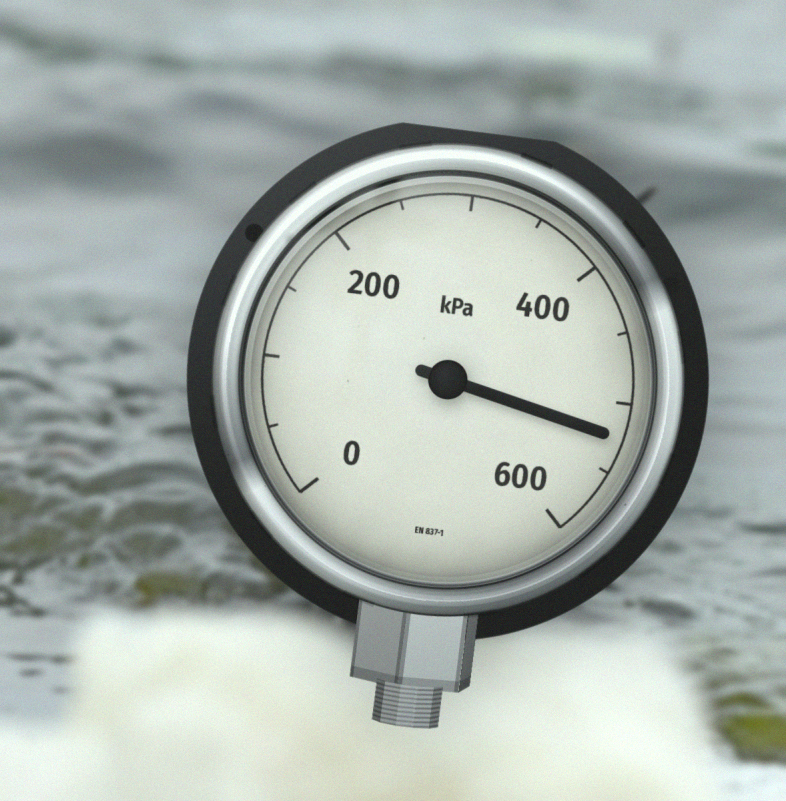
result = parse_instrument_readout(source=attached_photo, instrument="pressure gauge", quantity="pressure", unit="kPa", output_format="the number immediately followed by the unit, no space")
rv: 525kPa
